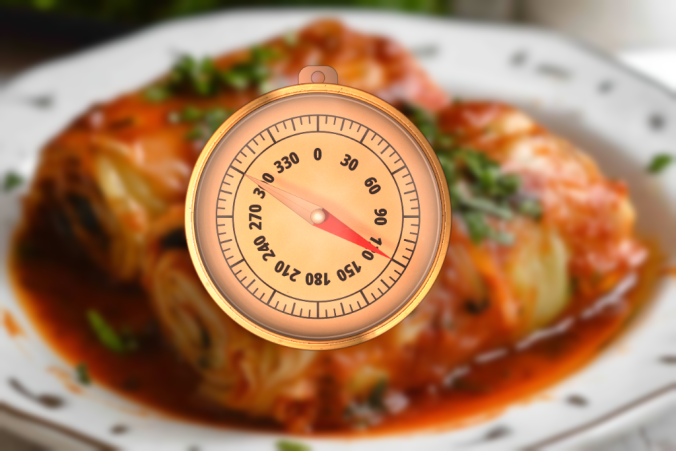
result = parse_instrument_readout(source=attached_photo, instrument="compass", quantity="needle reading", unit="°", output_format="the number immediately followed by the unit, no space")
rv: 120°
